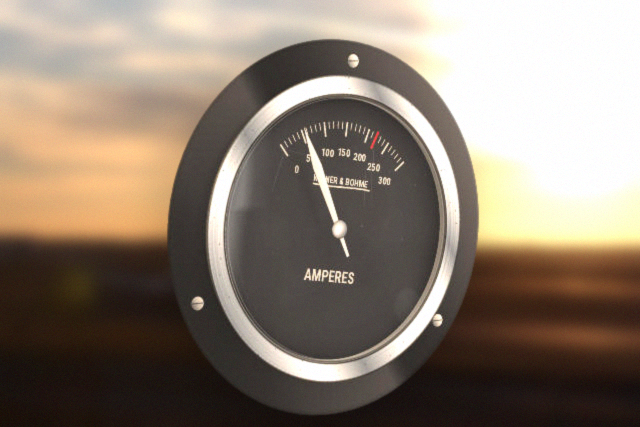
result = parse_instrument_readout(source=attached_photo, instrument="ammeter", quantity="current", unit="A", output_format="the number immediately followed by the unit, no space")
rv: 50A
